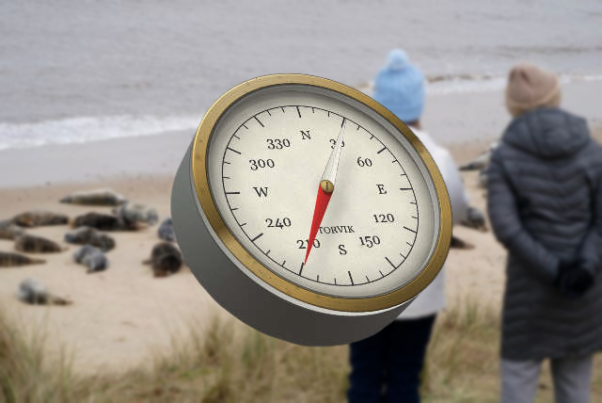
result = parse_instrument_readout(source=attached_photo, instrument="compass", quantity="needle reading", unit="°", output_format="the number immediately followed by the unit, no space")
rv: 210°
